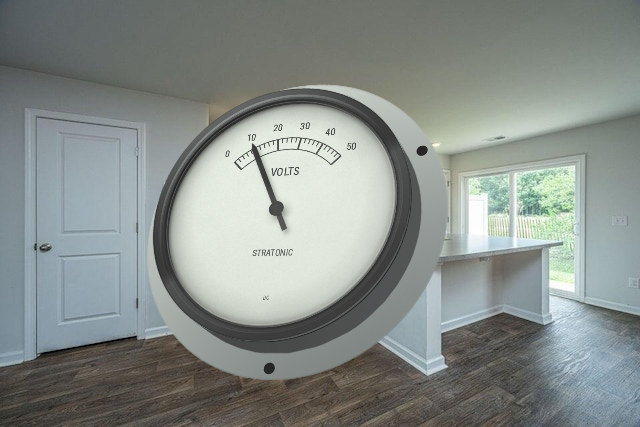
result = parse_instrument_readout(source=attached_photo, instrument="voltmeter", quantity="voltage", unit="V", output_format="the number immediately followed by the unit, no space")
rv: 10V
